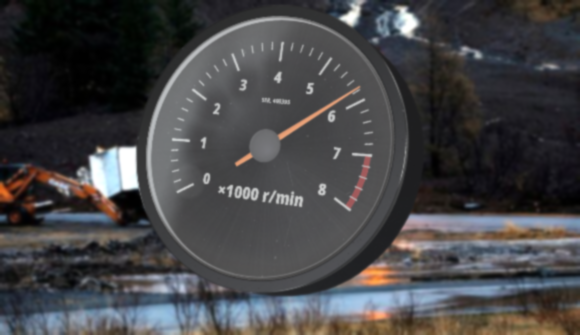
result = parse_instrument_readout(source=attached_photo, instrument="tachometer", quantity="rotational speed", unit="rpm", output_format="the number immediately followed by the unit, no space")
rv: 5800rpm
